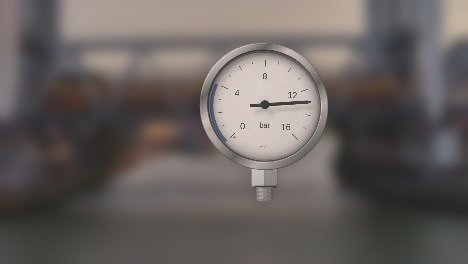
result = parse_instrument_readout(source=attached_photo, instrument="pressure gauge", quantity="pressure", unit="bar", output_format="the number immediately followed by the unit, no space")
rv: 13bar
